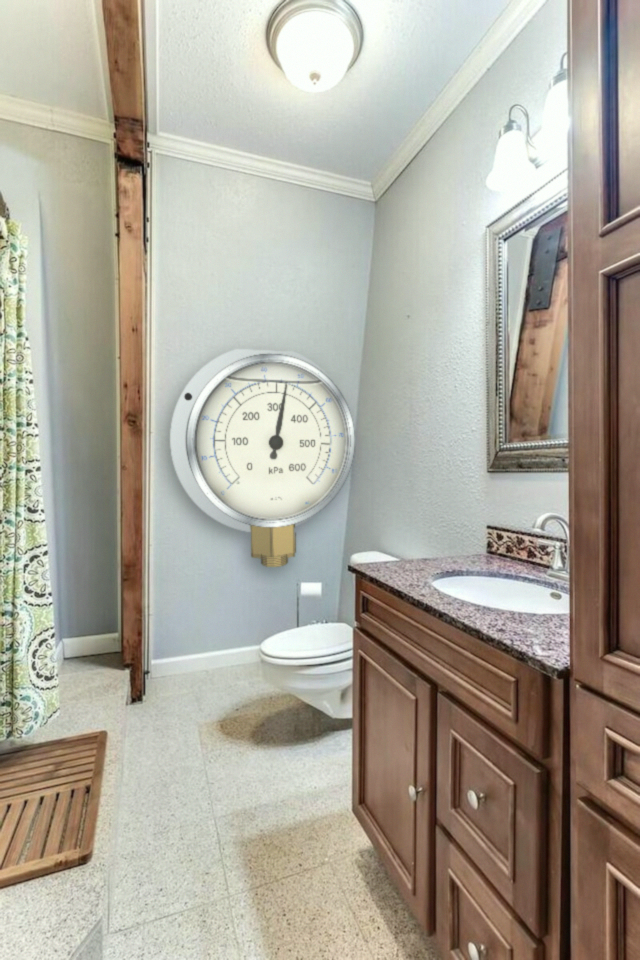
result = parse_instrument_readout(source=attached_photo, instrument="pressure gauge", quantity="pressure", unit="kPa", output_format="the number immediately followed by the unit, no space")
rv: 320kPa
